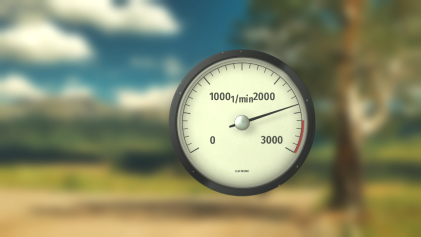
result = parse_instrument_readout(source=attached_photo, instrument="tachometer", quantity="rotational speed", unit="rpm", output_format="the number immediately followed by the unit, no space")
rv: 2400rpm
